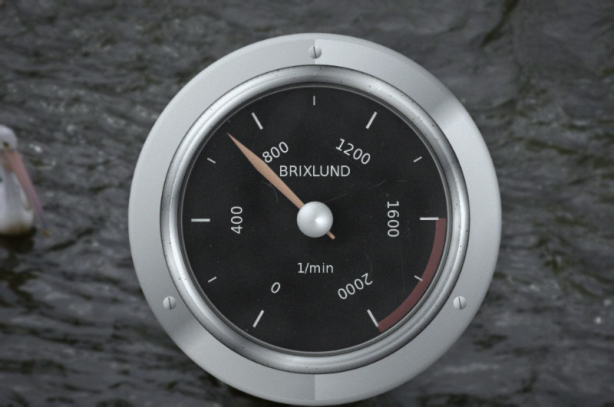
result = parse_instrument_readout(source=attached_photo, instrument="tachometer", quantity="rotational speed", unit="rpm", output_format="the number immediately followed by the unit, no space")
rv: 700rpm
